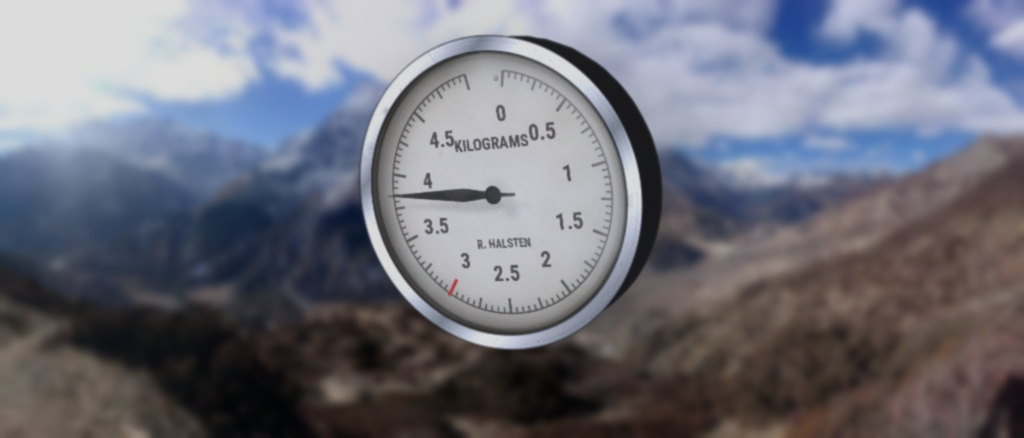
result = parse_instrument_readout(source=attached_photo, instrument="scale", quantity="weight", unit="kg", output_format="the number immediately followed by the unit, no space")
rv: 3.85kg
